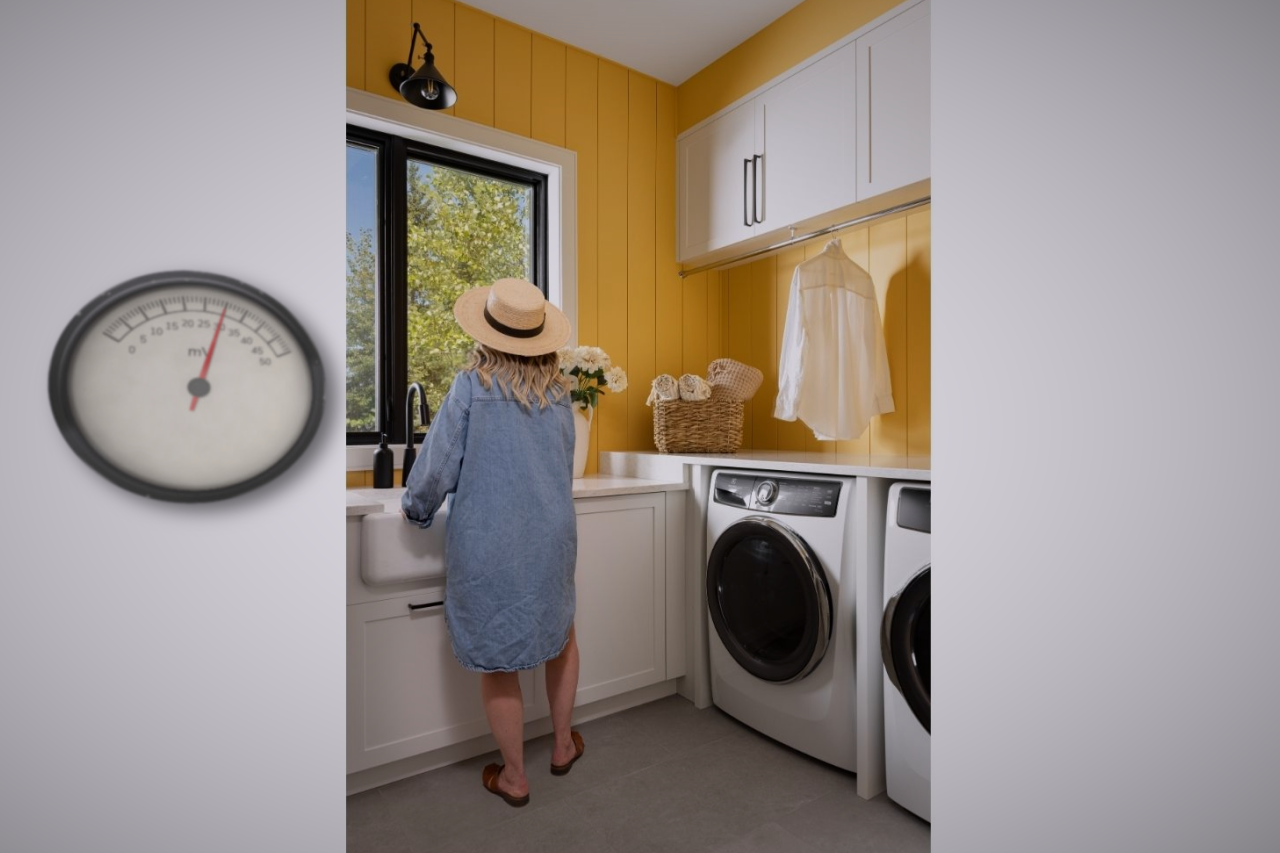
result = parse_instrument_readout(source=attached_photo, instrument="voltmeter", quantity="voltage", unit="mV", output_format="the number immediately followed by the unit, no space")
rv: 30mV
